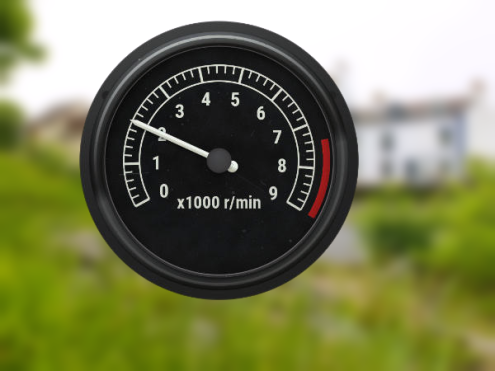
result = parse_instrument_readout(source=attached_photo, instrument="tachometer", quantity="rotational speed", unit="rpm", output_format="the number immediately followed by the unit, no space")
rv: 2000rpm
